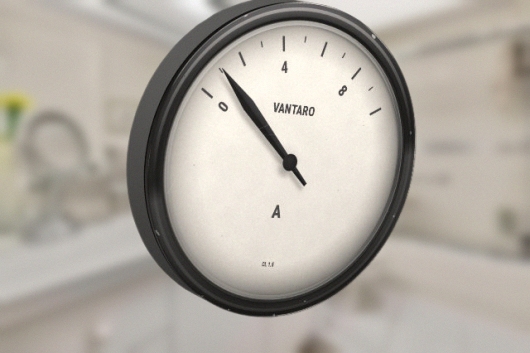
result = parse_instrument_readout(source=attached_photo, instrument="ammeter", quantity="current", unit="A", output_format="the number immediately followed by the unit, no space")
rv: 1A
